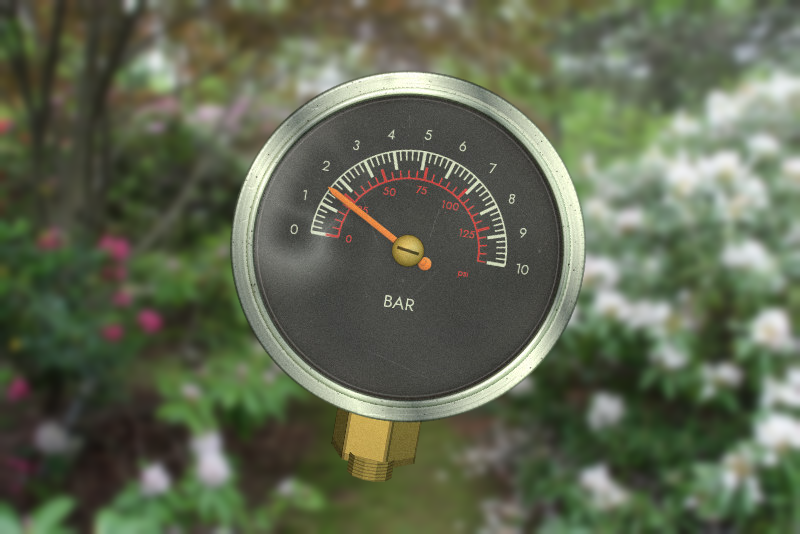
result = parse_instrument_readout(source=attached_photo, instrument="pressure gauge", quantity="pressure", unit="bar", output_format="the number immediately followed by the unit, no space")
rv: 1.6bar
